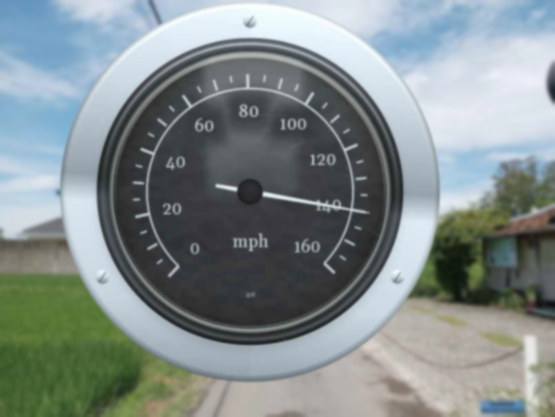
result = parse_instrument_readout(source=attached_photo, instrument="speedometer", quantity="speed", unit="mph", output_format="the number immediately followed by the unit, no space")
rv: 140mph
